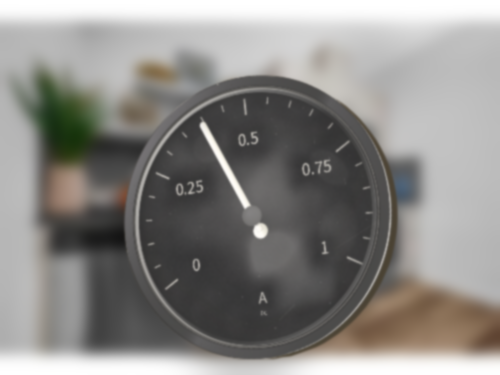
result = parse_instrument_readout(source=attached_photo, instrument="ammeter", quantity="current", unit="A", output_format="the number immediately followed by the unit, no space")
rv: 0.4A
